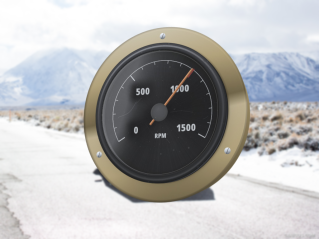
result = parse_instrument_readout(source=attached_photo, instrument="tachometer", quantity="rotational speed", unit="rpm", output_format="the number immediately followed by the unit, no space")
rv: 1000rpm
